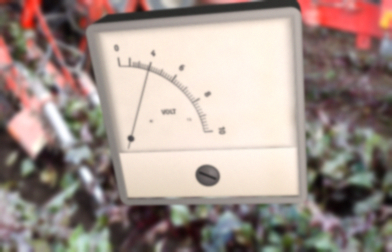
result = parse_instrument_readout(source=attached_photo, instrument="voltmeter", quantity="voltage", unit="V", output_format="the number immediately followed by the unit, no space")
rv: 4V
